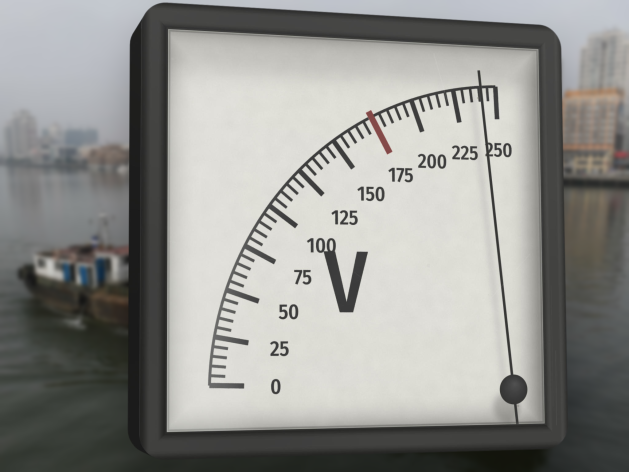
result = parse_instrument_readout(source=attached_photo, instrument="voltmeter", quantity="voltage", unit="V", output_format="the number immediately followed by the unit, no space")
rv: 240V
